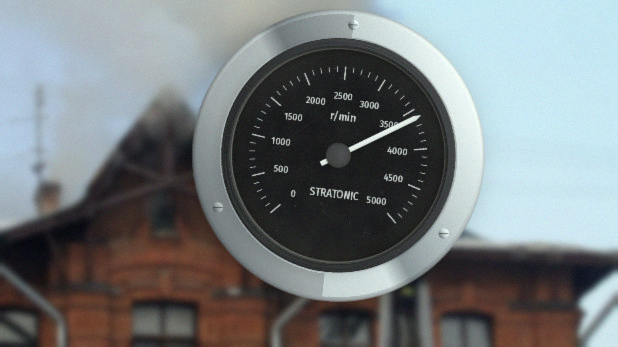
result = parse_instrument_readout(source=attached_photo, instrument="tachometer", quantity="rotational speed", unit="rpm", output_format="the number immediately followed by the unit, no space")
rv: 3600rpm
